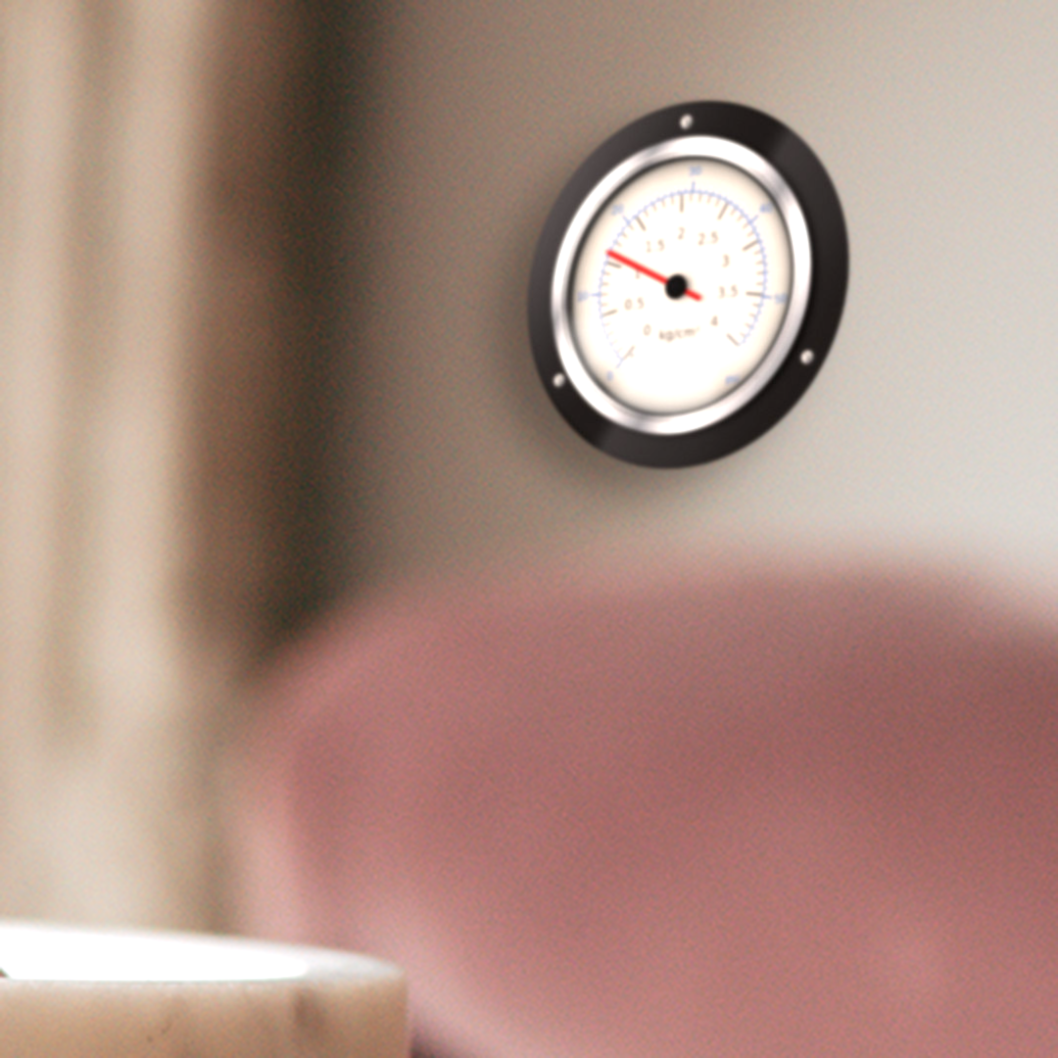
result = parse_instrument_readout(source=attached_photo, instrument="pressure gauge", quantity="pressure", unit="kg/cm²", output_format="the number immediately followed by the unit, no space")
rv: 1.1kg/cm²
